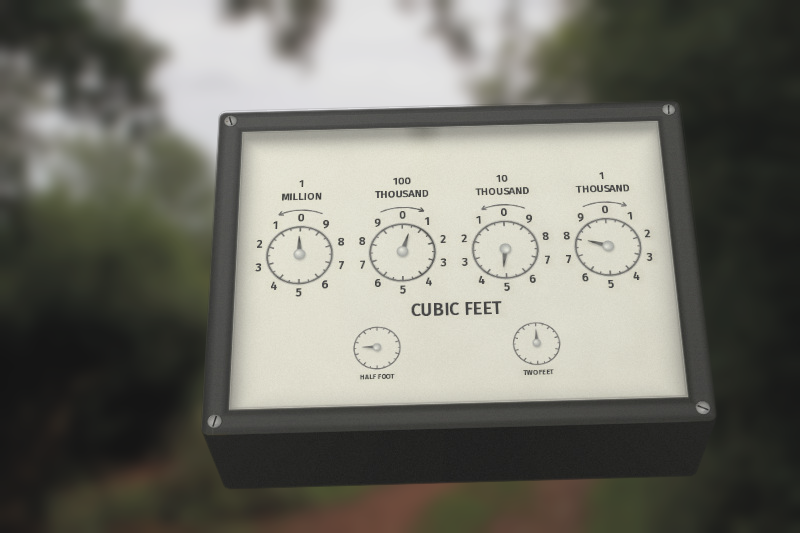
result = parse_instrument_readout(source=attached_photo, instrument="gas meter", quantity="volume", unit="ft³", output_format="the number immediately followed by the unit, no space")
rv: 4800ft³
